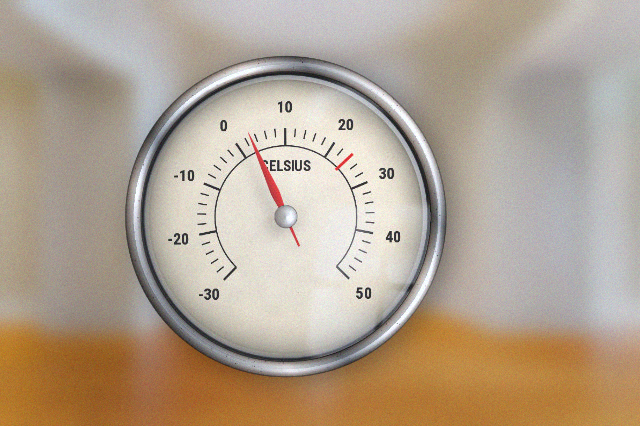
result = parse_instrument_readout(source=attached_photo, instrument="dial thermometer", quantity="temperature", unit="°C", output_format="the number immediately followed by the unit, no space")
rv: 3°C
